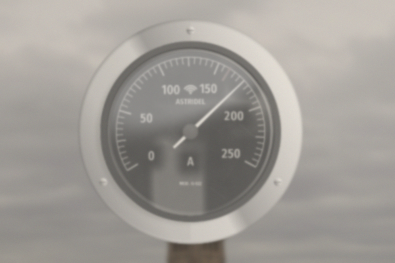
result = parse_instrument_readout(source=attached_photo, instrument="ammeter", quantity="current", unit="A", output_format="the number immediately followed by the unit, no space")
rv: 175A
